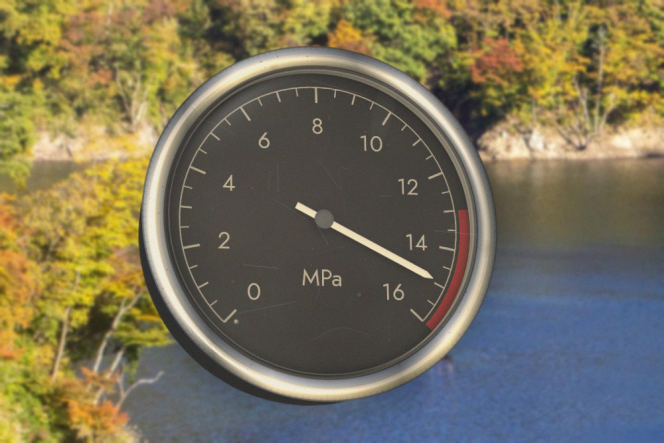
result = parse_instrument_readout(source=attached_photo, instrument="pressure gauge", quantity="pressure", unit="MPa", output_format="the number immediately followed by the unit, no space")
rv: 15MPa
